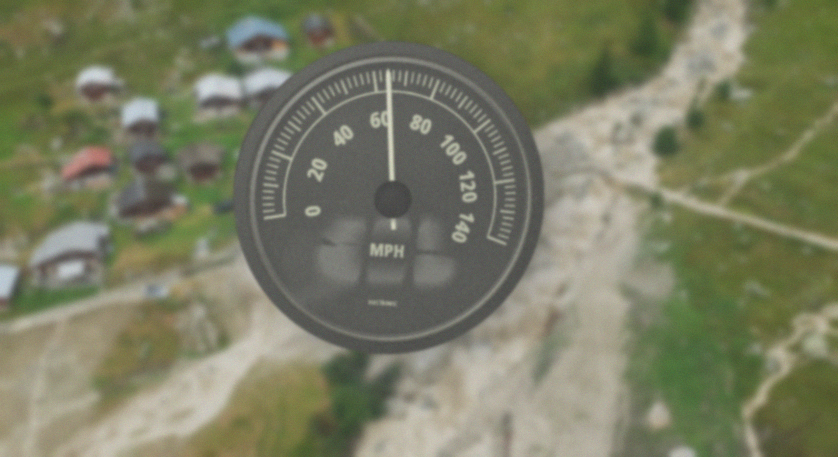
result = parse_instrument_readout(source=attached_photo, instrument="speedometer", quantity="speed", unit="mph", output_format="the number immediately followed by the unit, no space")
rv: 64mph
